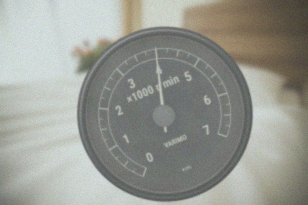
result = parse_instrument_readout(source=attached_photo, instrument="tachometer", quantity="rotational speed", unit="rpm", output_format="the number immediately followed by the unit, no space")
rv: 4000rpm
